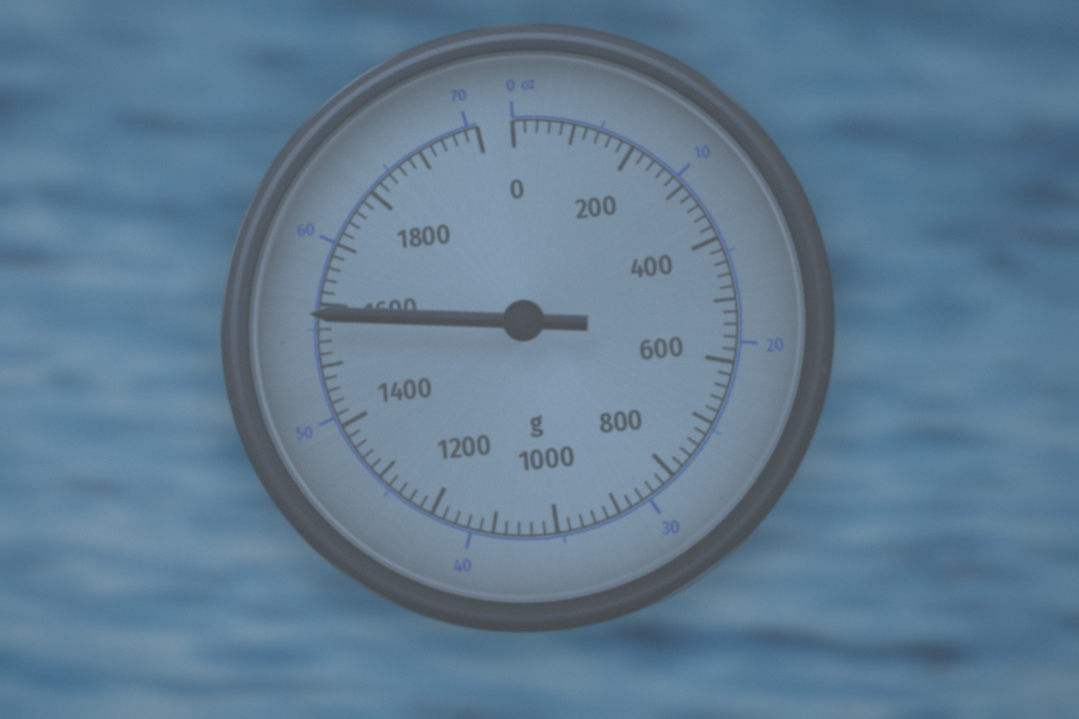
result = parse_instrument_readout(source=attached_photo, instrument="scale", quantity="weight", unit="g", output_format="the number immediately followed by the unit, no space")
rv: 1580g
